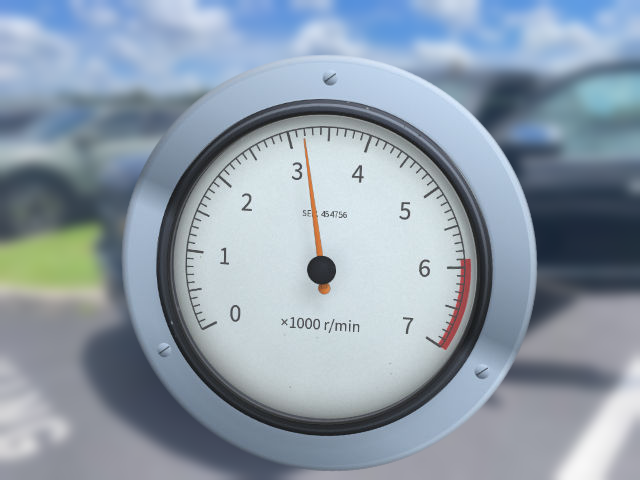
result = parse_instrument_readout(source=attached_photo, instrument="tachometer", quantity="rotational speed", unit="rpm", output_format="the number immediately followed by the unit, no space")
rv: 3200rpm
